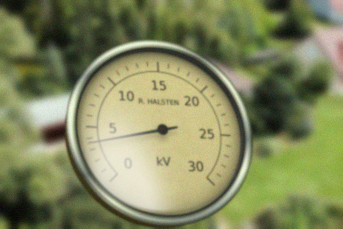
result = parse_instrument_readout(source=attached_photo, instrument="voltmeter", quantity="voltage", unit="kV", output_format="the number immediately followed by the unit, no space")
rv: 3.5kV
